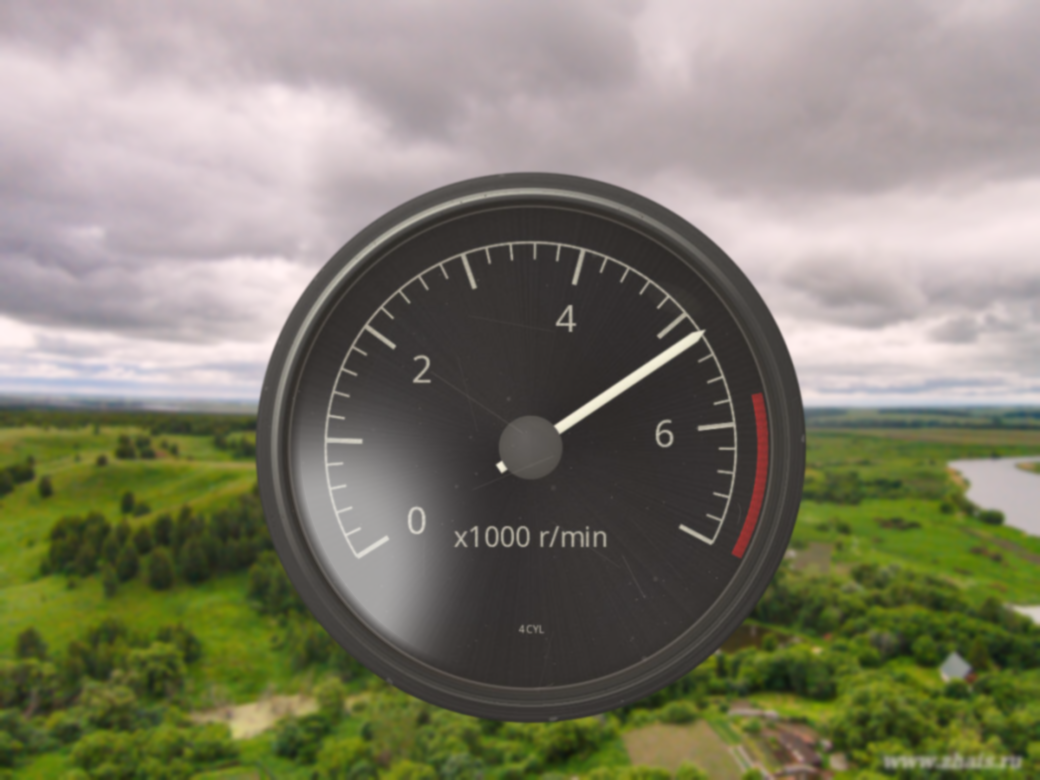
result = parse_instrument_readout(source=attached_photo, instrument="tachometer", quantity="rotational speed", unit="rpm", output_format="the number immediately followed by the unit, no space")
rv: 5200rpm
